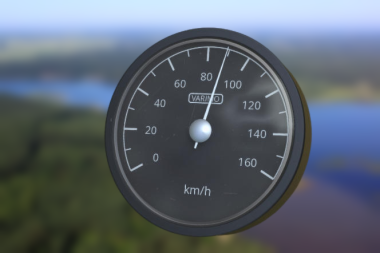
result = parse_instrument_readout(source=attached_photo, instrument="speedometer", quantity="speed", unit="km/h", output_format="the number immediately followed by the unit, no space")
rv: 90km/h
